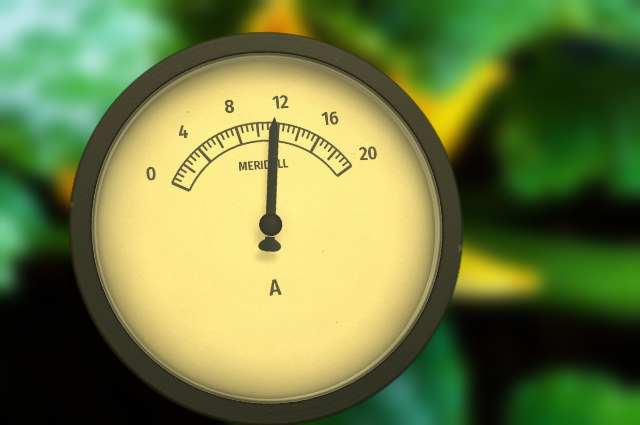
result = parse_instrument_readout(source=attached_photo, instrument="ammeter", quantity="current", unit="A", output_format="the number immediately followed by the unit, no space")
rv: 11.5A
